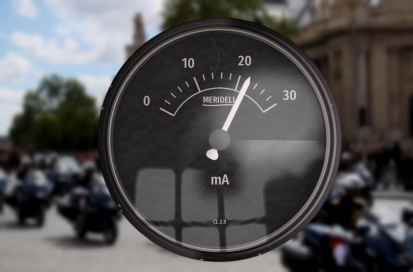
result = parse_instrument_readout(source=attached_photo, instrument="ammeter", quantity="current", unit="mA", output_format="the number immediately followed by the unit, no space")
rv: 22mA
